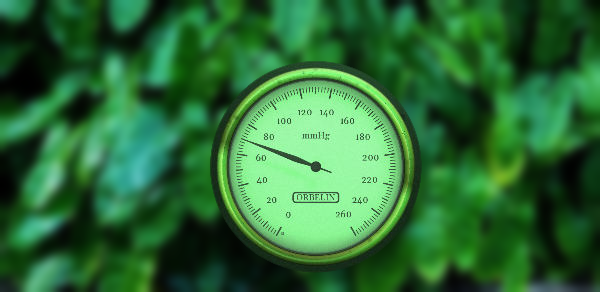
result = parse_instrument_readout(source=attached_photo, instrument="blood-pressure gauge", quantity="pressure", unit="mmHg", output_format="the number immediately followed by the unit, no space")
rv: 70mmHg
